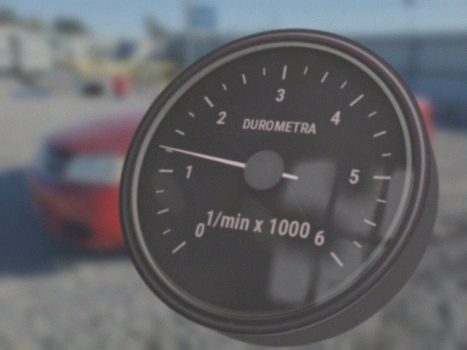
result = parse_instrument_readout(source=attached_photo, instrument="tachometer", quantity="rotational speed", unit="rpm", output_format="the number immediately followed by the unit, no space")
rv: 1250rpm
